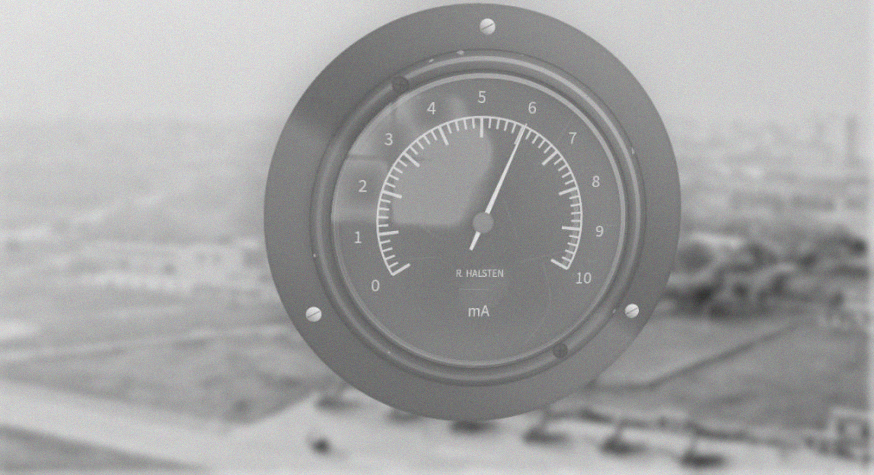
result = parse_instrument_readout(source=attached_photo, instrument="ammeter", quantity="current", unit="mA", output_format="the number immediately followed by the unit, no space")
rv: 6mA
